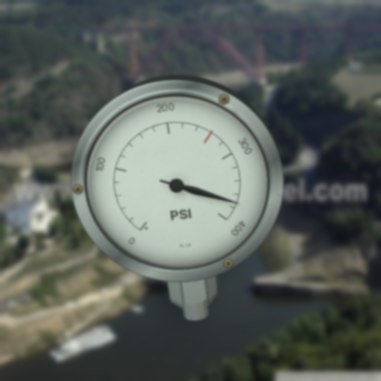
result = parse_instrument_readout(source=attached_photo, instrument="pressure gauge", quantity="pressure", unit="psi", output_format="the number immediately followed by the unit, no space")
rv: 370psi
